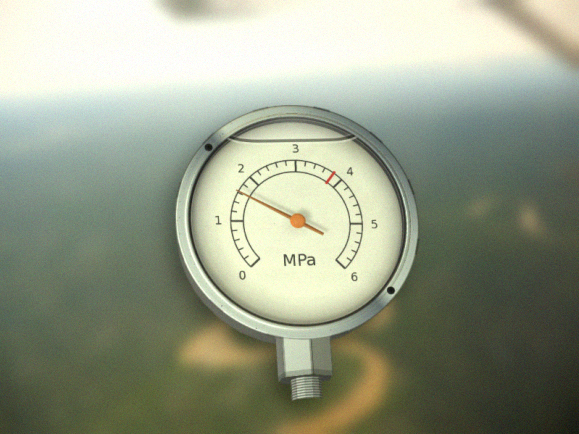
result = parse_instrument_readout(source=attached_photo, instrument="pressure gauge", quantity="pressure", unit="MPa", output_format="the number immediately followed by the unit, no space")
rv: 1.6MPa
